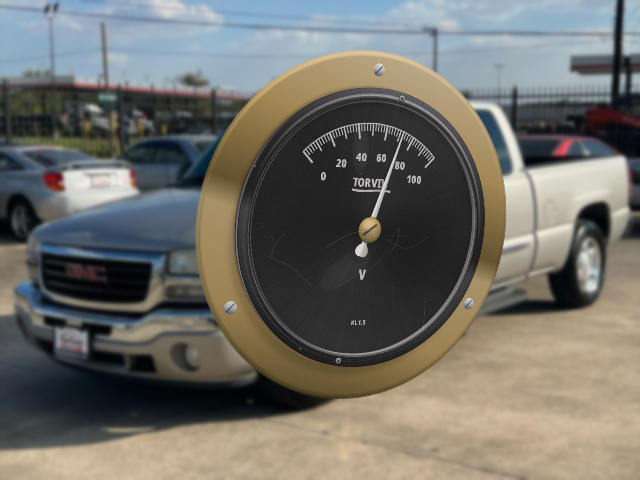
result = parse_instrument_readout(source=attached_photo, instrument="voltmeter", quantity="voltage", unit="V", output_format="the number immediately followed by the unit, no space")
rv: 70V
